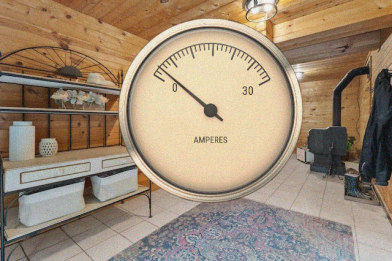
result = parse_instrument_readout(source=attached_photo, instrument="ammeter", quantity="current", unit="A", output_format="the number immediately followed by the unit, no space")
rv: 2A
